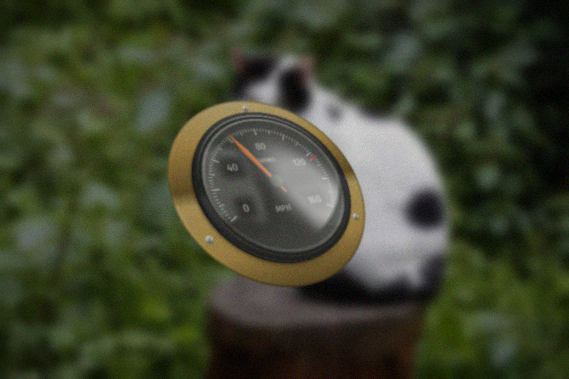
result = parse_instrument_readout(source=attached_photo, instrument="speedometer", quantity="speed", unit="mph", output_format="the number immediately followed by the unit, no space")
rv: 60mph
